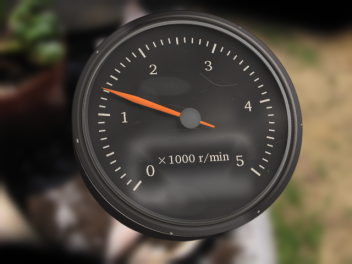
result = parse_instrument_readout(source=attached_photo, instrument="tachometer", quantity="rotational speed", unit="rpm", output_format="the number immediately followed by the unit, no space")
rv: 1300rpm
